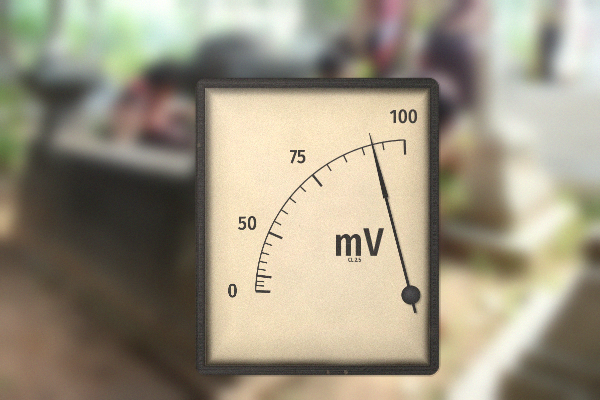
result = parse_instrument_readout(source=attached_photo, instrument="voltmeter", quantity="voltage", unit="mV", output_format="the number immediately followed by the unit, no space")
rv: 92.5mV
